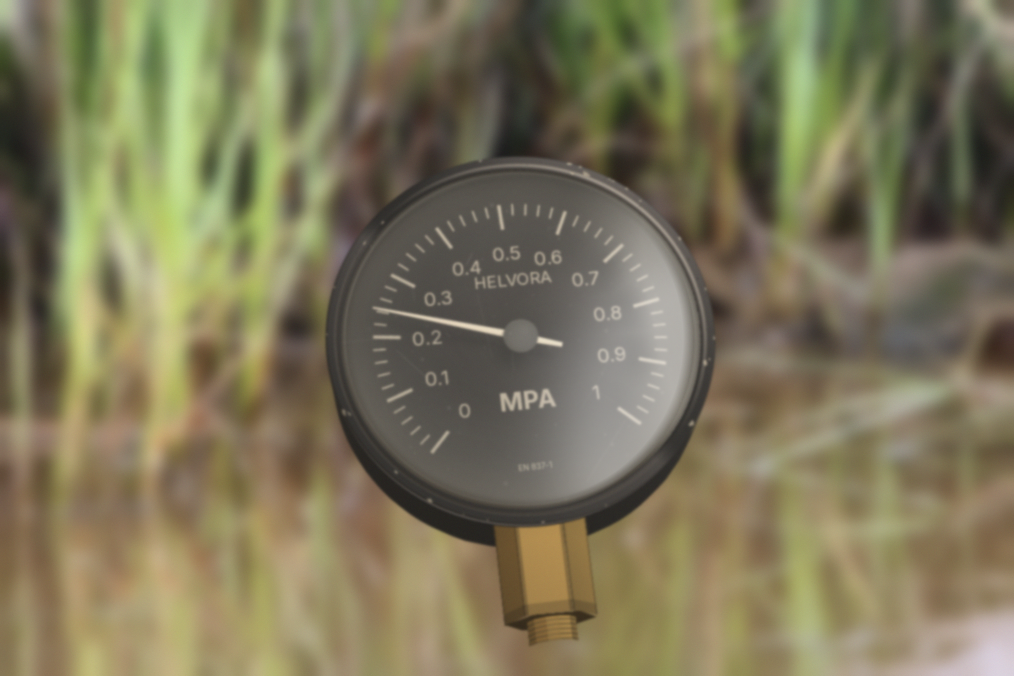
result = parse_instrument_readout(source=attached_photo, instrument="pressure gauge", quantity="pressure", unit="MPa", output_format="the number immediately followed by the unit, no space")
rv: 0.24MPa
